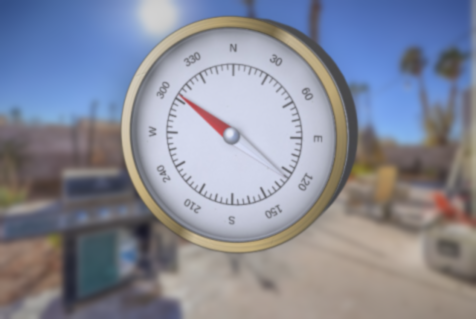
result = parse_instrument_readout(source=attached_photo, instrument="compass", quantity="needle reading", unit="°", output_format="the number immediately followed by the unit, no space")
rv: 305°
